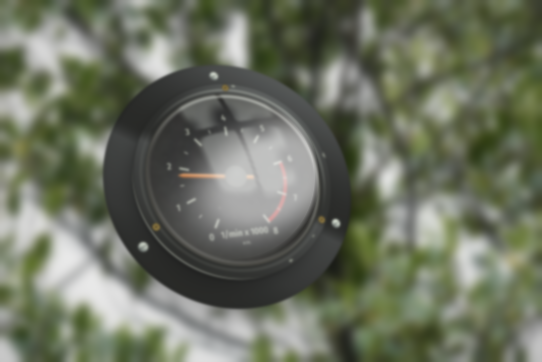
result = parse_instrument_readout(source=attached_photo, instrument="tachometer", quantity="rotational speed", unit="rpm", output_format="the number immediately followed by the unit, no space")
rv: 1750rpm
